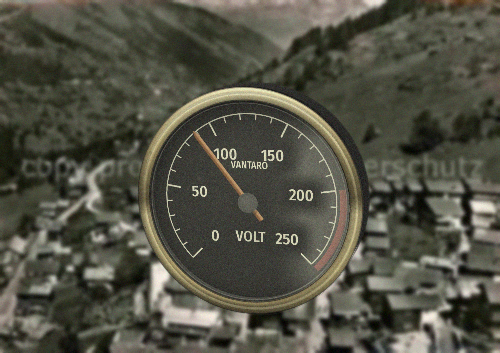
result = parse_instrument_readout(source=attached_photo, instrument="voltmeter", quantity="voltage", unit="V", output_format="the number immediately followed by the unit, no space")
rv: 90V
